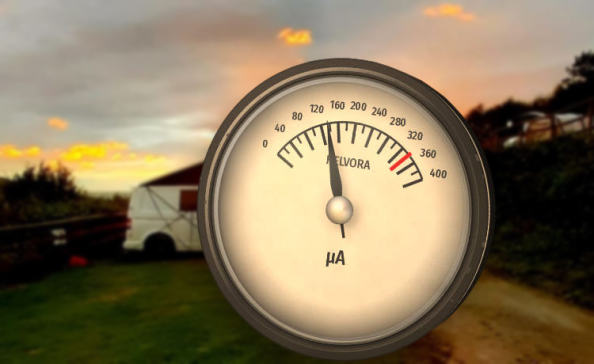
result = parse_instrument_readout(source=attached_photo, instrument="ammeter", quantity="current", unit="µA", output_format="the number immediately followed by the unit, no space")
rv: 140µA
